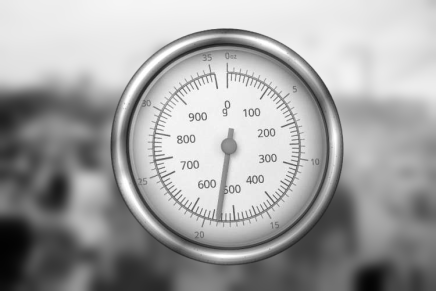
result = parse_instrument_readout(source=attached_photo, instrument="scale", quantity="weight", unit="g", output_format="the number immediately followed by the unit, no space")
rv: 540g
